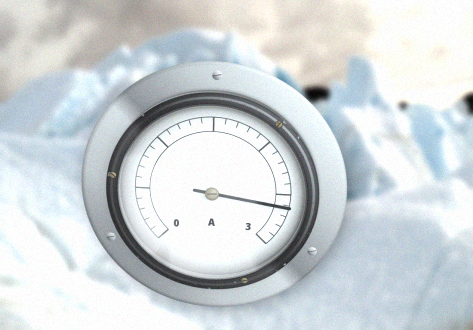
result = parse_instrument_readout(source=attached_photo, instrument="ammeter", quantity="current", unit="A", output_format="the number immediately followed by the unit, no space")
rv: 2.6A
